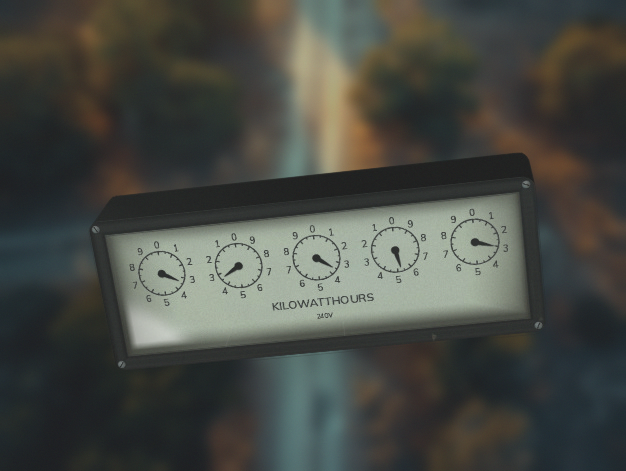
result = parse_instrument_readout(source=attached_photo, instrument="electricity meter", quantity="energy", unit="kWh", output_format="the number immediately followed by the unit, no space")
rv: 33353kWh
